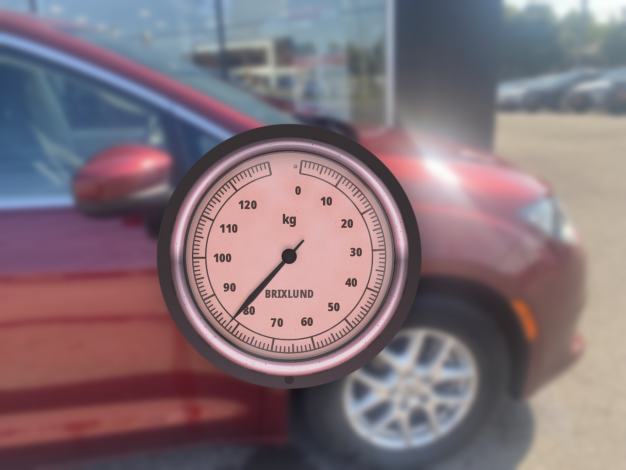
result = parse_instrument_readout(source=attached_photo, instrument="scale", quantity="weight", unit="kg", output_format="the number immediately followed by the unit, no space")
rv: 82kg
